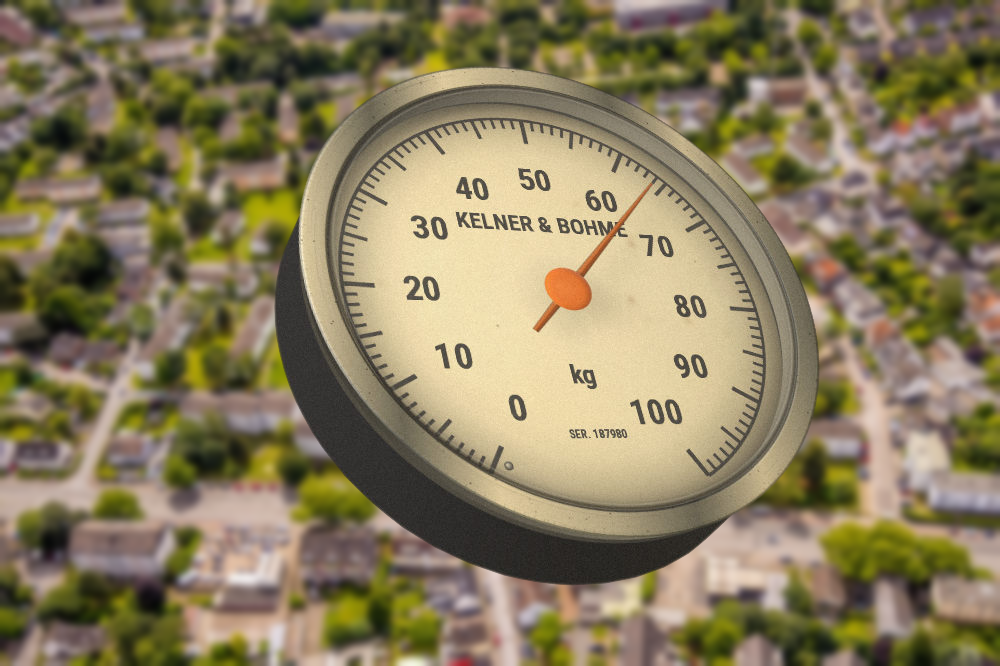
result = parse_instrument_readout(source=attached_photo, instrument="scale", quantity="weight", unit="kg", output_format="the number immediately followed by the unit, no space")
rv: 64kg
